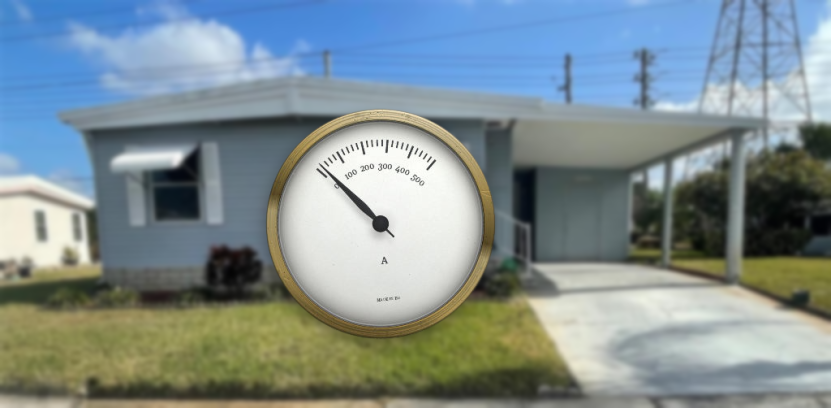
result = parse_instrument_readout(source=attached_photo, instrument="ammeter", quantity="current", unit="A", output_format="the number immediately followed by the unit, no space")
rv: 20A
